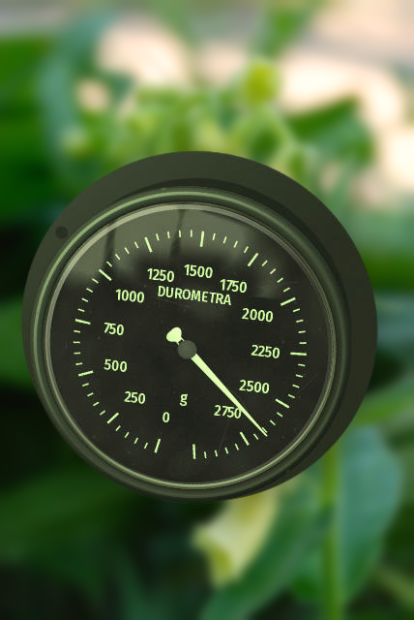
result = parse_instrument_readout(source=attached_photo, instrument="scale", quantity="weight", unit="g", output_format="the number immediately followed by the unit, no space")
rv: 2650g
